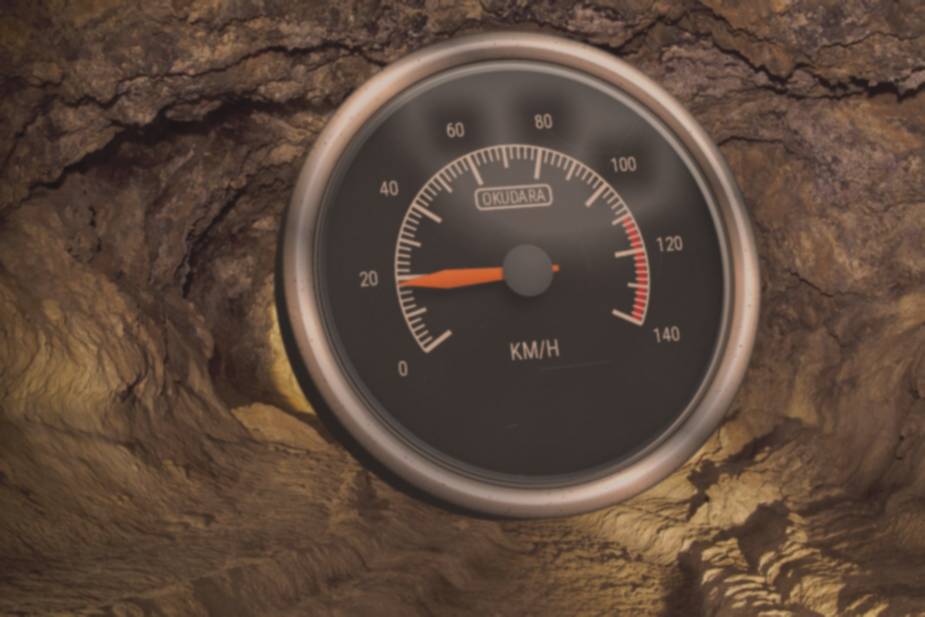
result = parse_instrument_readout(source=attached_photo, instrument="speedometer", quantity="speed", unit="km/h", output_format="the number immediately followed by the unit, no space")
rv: 18km/h
